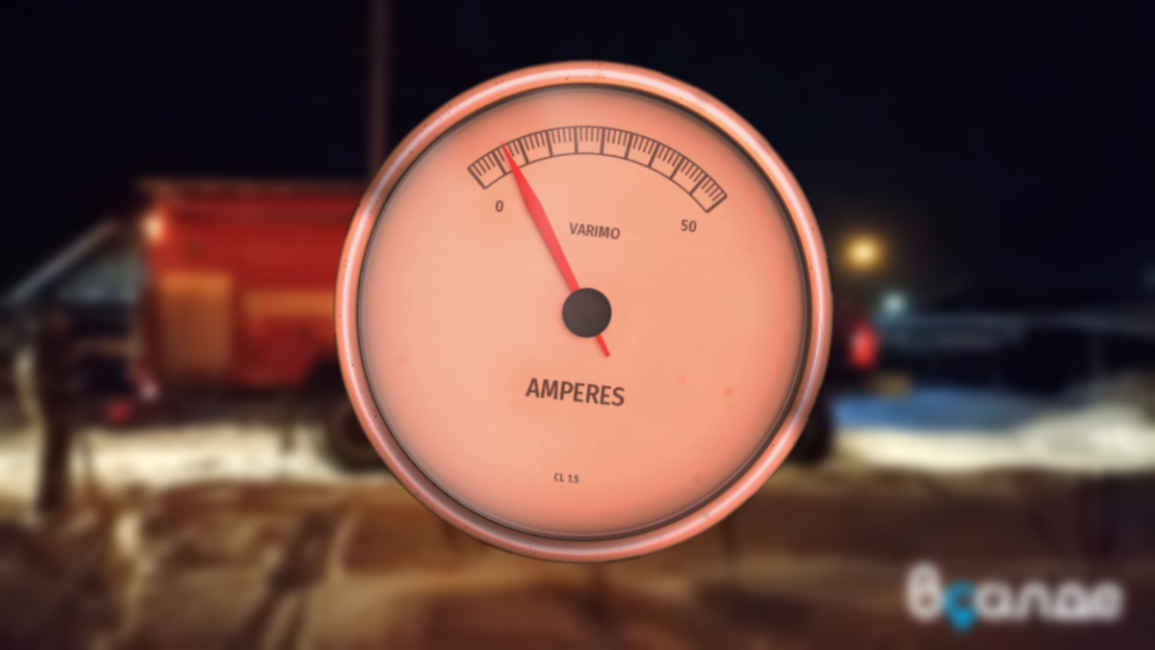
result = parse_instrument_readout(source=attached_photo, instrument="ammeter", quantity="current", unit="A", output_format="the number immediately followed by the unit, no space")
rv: 7A
